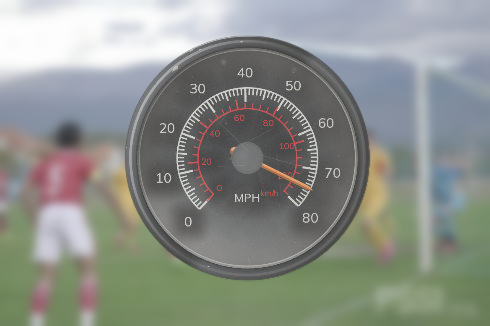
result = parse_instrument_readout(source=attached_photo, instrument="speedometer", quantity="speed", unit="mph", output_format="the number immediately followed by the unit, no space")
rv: 75mph
